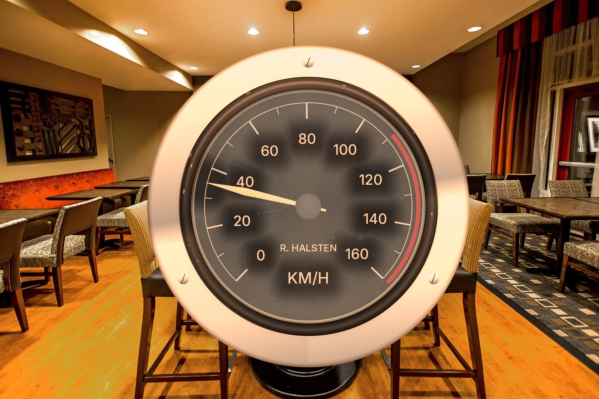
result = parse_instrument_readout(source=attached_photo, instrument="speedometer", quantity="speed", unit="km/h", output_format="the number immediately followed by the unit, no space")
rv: 35km/h
